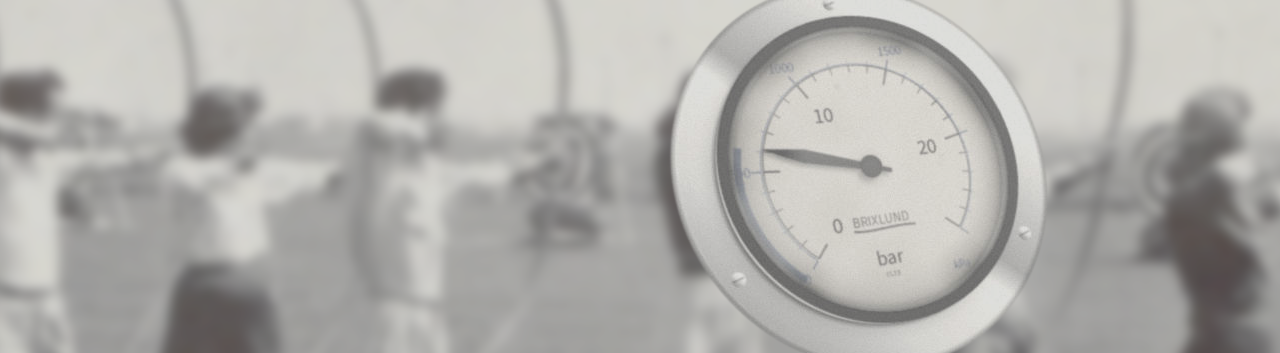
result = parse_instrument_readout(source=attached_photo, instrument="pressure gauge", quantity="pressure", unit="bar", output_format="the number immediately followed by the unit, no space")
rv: 6bar
